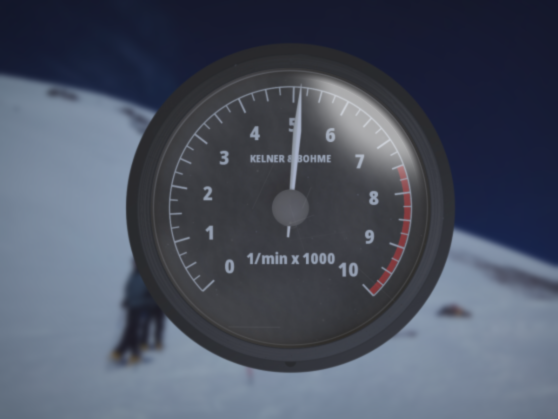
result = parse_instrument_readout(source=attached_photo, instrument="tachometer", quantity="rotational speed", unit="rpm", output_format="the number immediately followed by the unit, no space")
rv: 5125rpm
